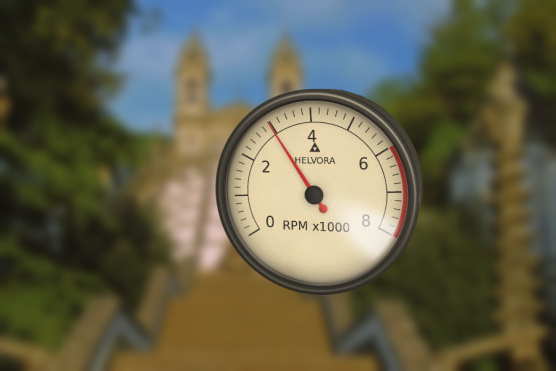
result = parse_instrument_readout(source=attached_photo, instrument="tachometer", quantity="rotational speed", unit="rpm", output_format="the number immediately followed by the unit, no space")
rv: 3000rpm
